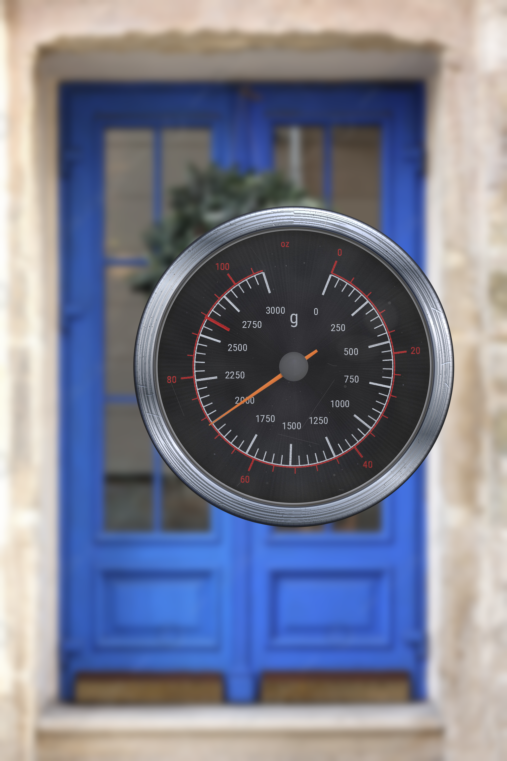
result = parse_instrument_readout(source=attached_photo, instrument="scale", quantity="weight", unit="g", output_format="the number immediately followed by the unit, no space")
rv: 2000g
